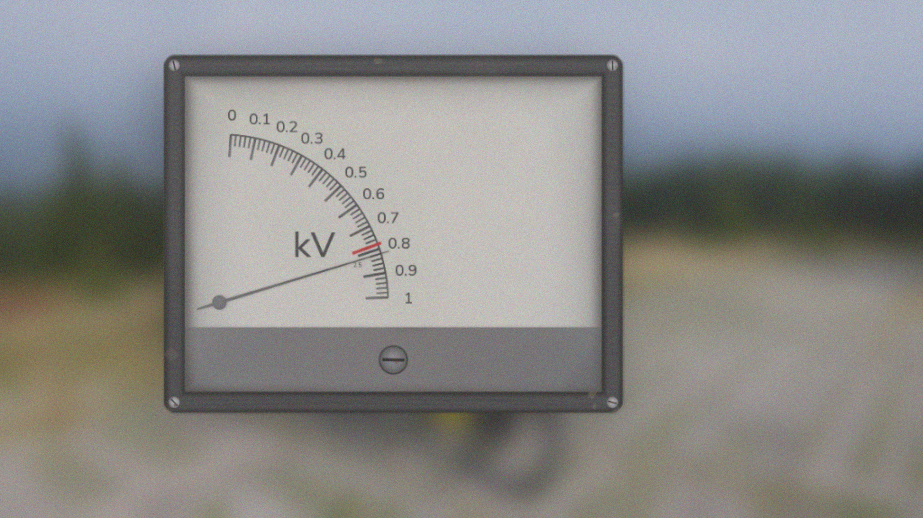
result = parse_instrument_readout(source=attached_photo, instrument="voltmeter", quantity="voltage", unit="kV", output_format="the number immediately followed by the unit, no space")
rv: 0.82kV
